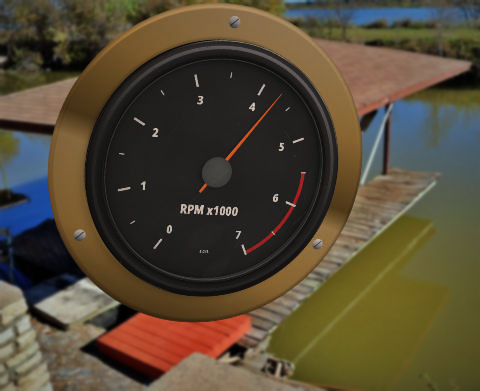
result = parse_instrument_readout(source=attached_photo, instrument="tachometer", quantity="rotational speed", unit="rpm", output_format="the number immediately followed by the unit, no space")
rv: 4250rpm
